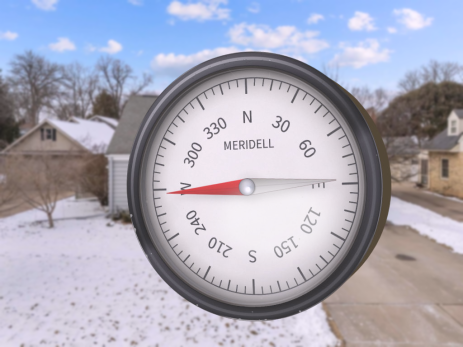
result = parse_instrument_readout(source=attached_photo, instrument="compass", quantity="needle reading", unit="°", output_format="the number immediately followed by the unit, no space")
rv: 267.5°
